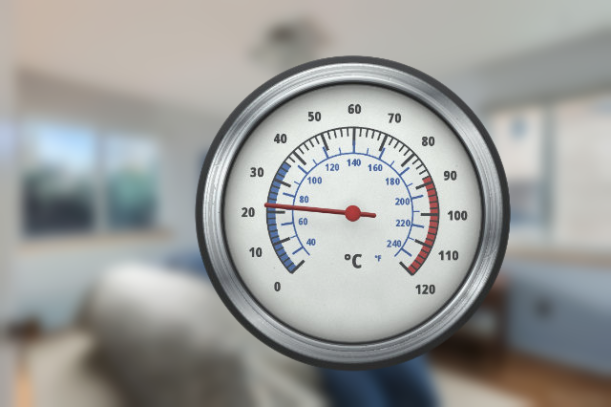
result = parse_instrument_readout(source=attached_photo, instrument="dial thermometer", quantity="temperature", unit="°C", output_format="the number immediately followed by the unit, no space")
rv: 22°C
